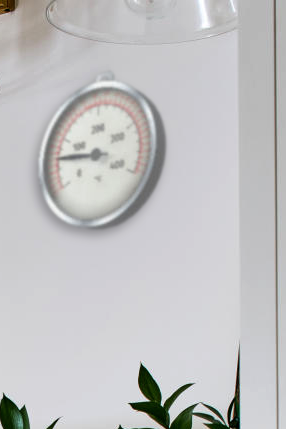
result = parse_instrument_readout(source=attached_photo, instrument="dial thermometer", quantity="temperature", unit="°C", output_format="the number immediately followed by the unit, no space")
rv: 60°C
